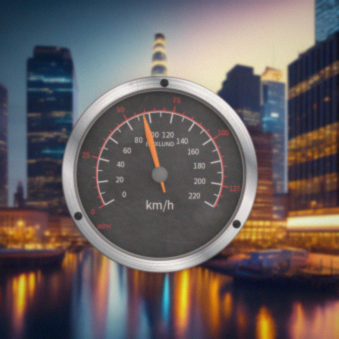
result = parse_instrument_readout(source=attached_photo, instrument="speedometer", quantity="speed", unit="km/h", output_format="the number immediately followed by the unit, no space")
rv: 95km/h
